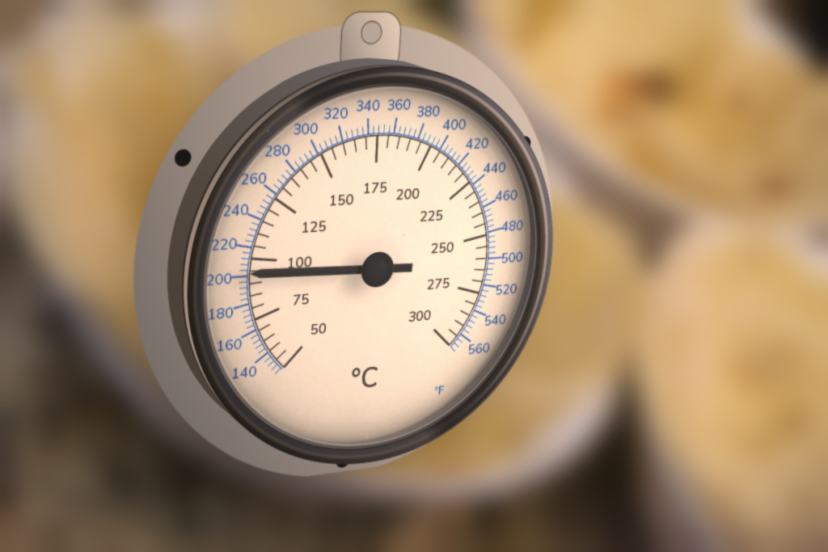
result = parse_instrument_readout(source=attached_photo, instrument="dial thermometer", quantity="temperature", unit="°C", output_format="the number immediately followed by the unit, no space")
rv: 95°C
